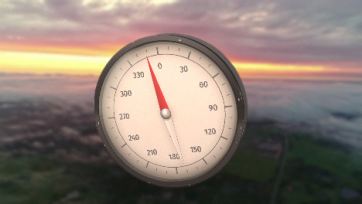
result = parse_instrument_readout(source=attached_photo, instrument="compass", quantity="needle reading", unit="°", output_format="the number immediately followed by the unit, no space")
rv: 350°
